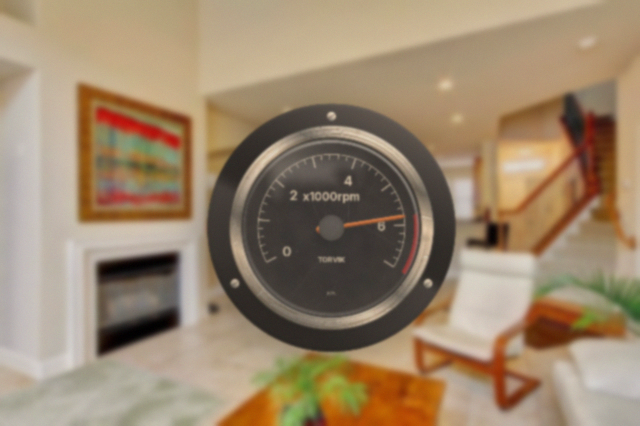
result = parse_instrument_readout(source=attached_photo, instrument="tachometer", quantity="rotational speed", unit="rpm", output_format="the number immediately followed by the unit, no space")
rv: 5800rpm
